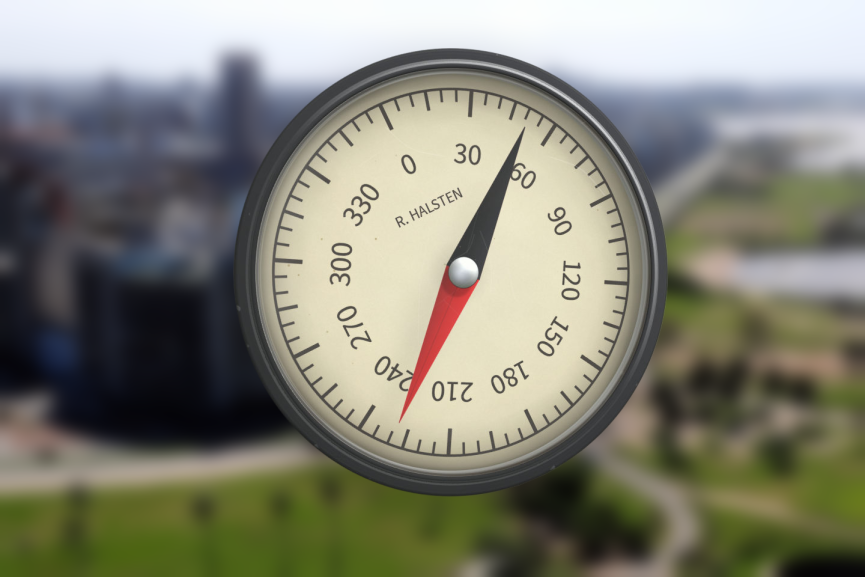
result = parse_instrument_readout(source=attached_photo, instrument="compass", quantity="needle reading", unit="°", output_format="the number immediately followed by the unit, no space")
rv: 230°
